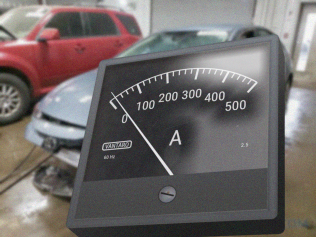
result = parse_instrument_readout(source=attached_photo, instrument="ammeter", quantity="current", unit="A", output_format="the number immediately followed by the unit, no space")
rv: 20A
